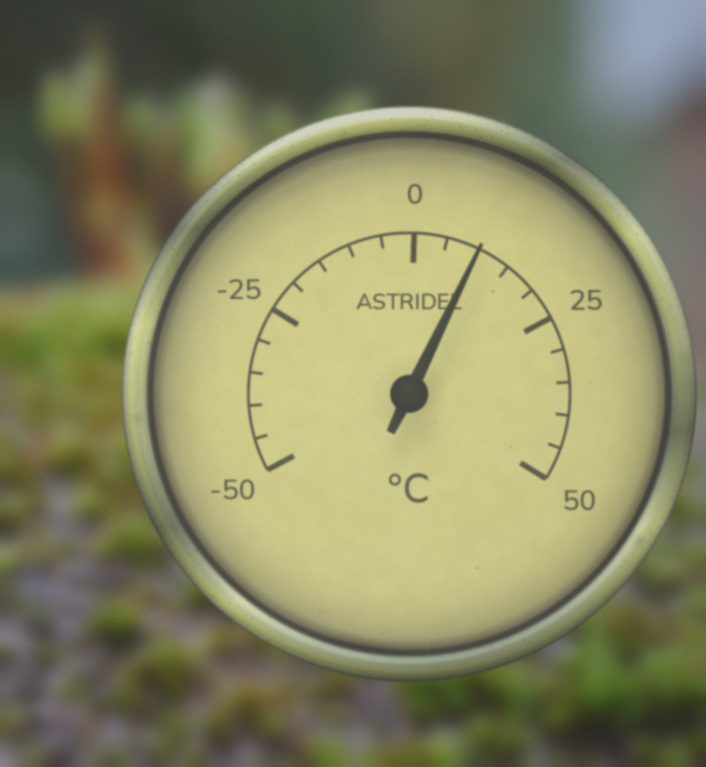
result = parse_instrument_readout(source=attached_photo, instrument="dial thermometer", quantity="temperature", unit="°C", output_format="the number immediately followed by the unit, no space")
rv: 10°C
